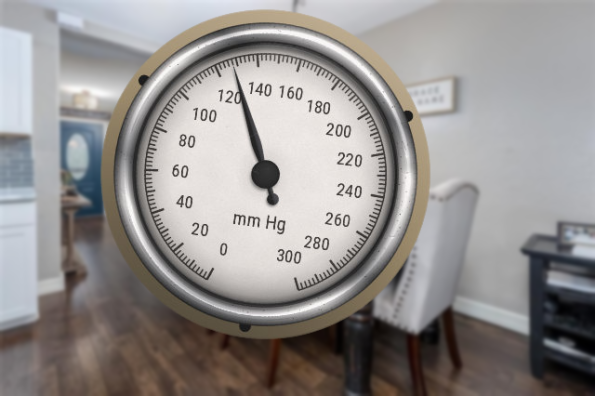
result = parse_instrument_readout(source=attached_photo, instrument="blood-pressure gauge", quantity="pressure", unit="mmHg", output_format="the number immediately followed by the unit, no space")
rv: 128mmHg
